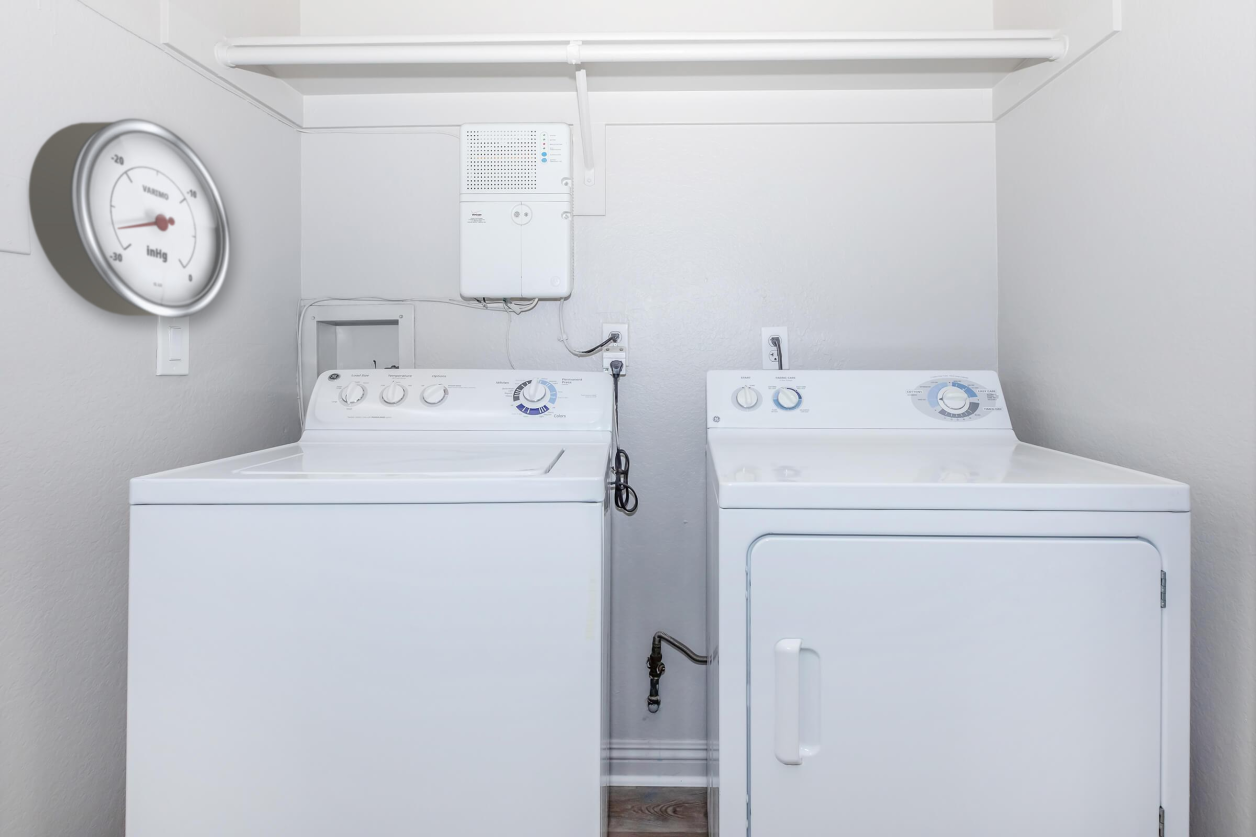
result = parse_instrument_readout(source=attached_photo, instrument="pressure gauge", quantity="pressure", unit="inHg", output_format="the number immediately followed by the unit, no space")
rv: -27.5inHg
